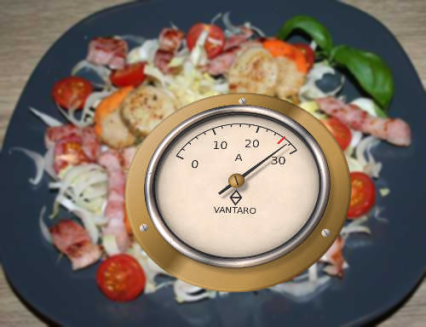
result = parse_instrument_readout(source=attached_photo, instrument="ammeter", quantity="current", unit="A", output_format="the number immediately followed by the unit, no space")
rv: 28A
